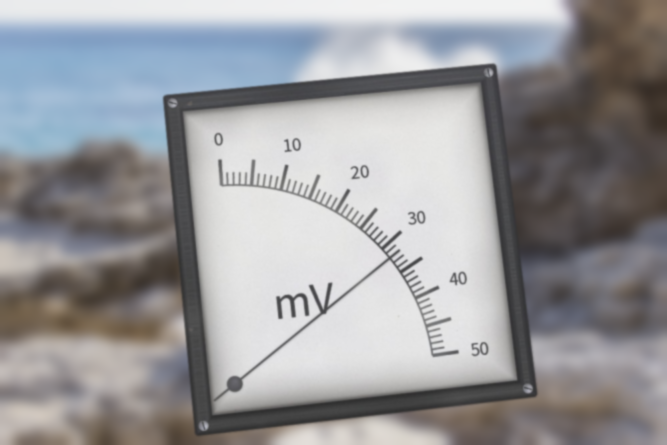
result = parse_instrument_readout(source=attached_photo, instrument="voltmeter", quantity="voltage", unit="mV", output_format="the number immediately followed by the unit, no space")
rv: 32mV
